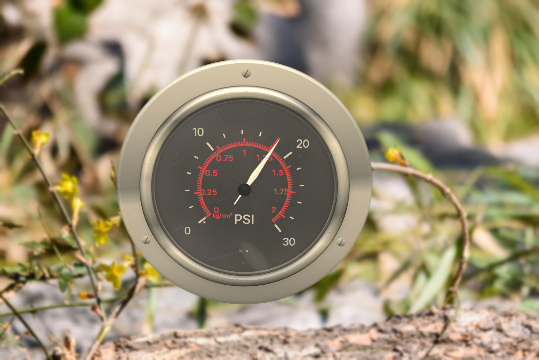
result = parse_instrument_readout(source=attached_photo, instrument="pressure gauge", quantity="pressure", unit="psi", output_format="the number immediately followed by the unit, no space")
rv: 18psi
